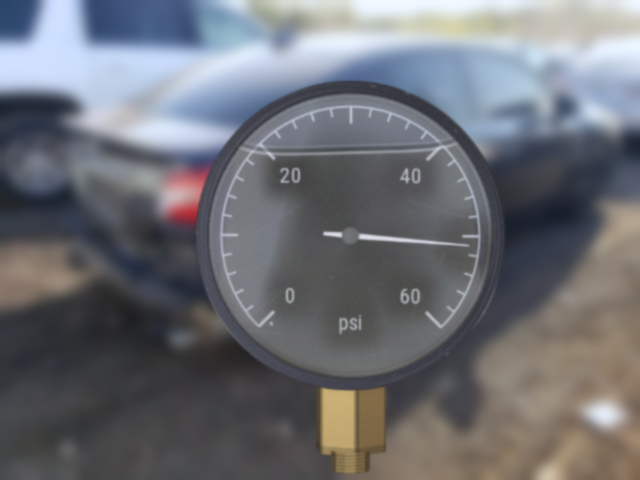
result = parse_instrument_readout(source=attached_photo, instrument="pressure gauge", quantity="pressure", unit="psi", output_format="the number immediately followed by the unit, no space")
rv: 51psi
